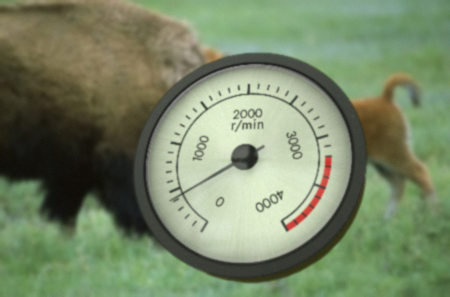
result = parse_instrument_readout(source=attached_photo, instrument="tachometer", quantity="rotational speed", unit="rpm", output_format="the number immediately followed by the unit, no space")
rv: 400rpm
